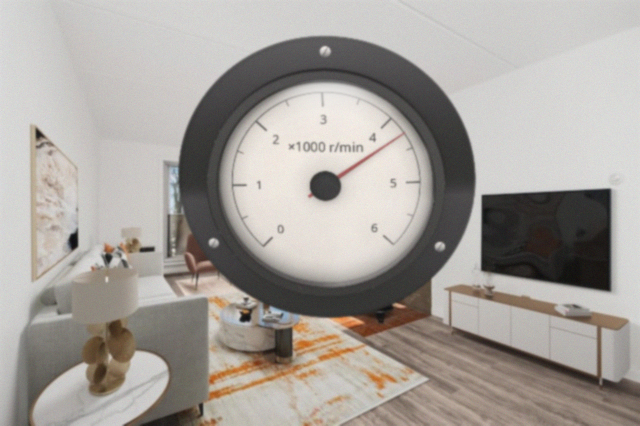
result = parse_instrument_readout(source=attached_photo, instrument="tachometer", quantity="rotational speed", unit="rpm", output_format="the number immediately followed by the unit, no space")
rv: 4250rpm
